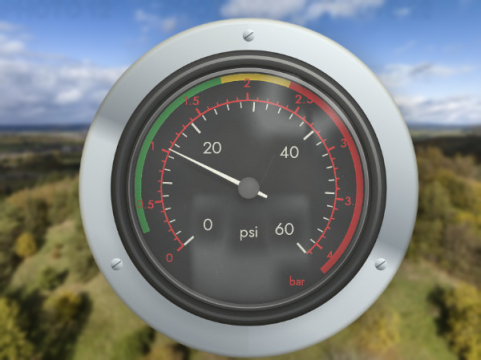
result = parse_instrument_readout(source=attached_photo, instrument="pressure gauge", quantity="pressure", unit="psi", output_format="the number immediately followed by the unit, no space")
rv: 15psi
